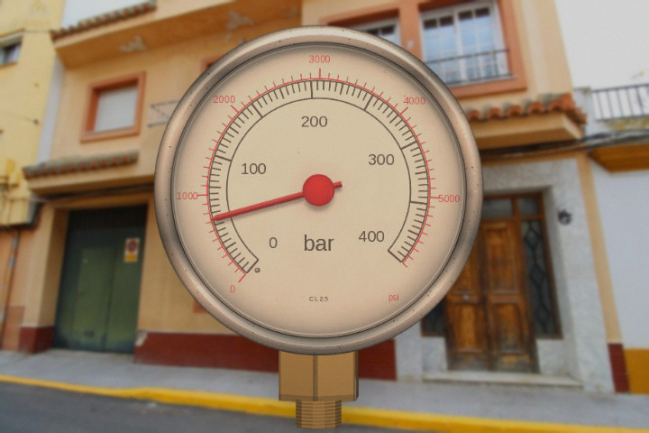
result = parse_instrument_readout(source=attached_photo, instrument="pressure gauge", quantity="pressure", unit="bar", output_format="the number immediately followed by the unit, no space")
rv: 50bar
